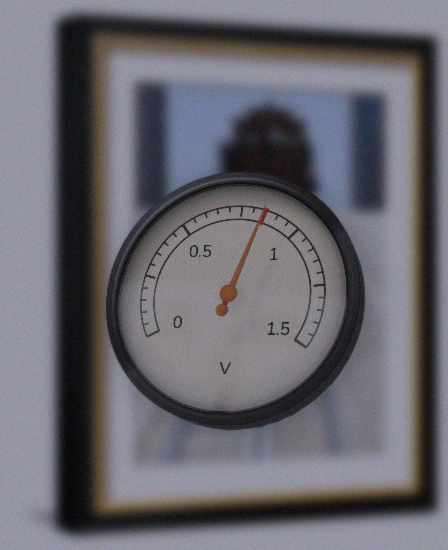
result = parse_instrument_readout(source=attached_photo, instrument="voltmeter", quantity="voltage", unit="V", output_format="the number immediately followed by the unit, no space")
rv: 0.85V
